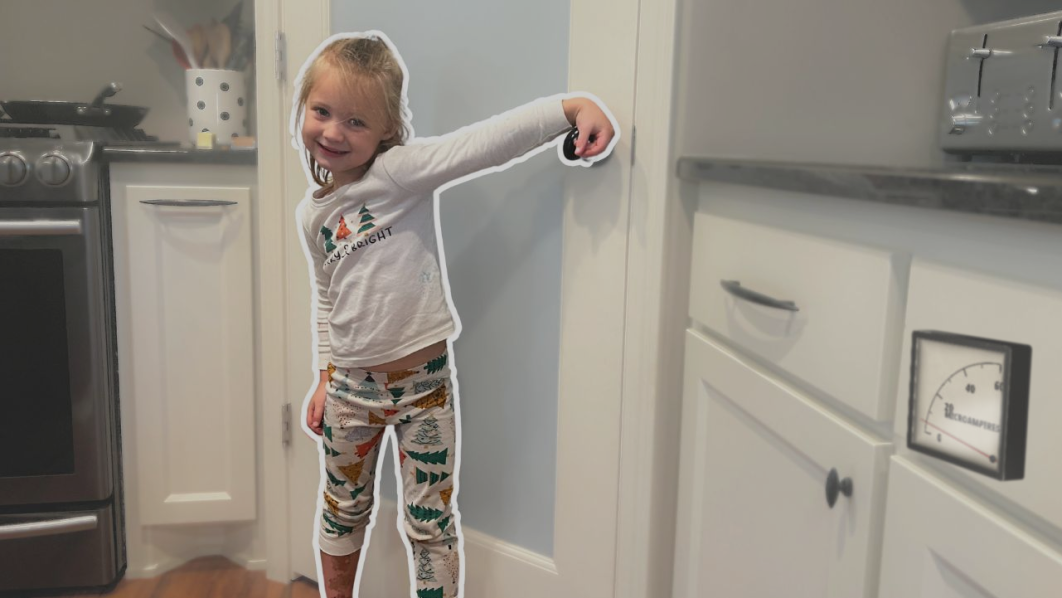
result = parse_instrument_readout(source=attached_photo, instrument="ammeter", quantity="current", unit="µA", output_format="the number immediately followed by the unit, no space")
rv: 5µA
